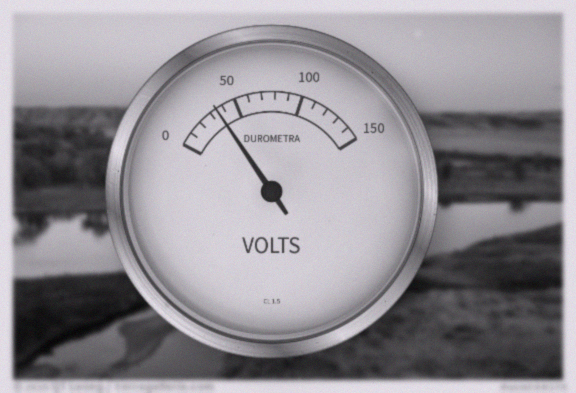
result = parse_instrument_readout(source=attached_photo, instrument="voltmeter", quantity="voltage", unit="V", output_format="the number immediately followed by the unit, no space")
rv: 35V
